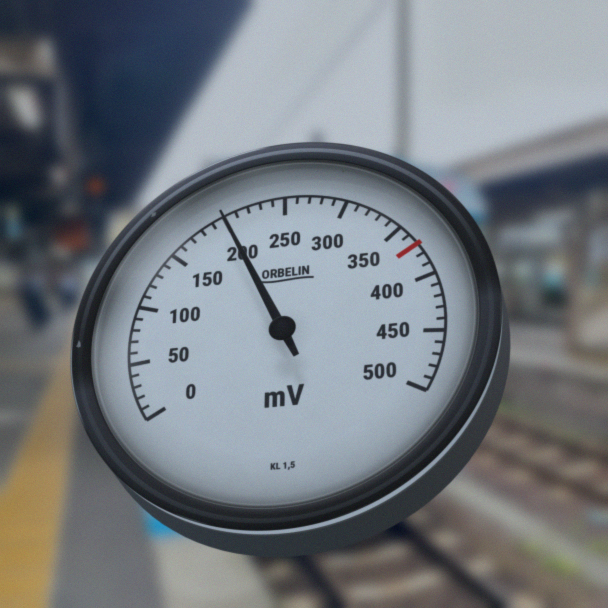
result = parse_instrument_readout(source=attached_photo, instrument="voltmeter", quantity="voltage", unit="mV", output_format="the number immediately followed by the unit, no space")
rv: 200mV
